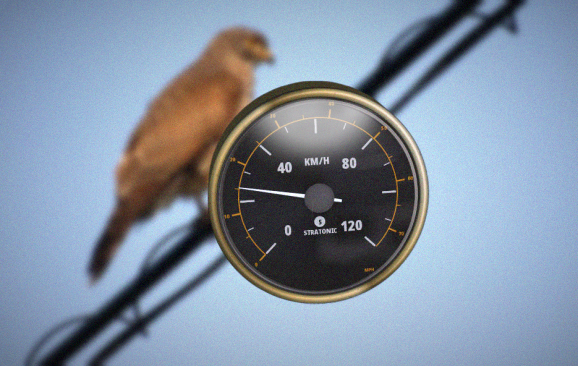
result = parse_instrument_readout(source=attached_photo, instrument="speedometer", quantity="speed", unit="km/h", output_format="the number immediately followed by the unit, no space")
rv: 25km/h
